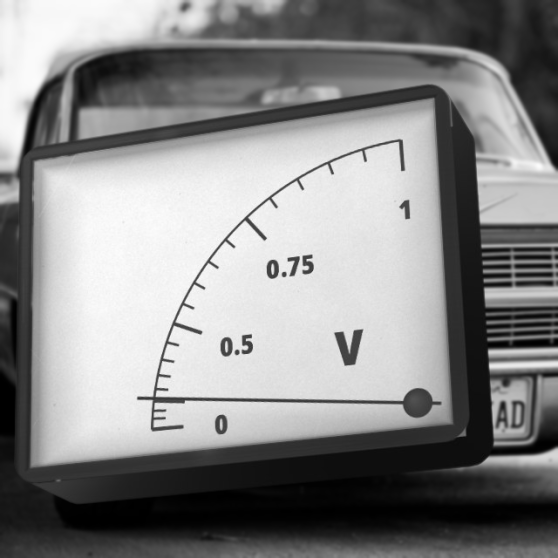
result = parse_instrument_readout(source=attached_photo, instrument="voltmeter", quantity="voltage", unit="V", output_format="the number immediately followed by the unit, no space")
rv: 0.25V
